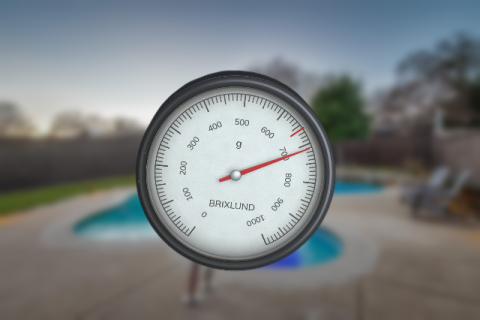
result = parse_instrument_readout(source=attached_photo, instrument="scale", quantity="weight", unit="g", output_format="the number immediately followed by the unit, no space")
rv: 710g
